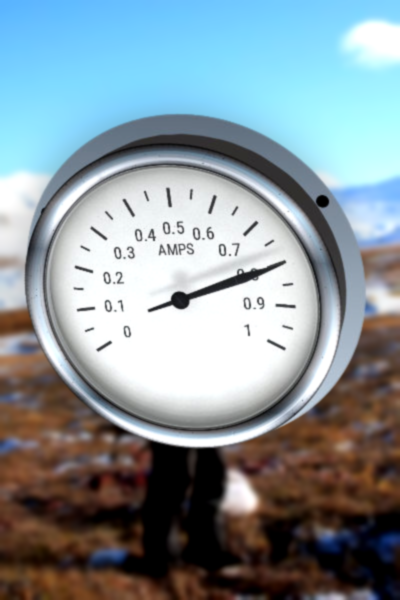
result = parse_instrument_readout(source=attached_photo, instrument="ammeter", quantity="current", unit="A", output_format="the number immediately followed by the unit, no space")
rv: 0.8A
